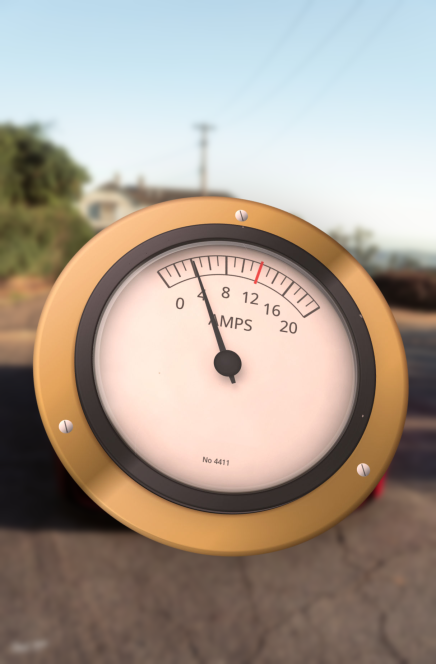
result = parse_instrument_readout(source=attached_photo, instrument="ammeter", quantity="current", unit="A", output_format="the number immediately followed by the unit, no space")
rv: 4A
